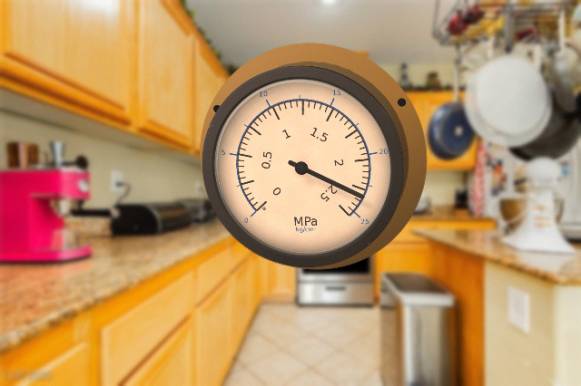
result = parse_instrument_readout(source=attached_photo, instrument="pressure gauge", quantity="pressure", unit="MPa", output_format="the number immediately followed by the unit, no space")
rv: 2.3MPa
